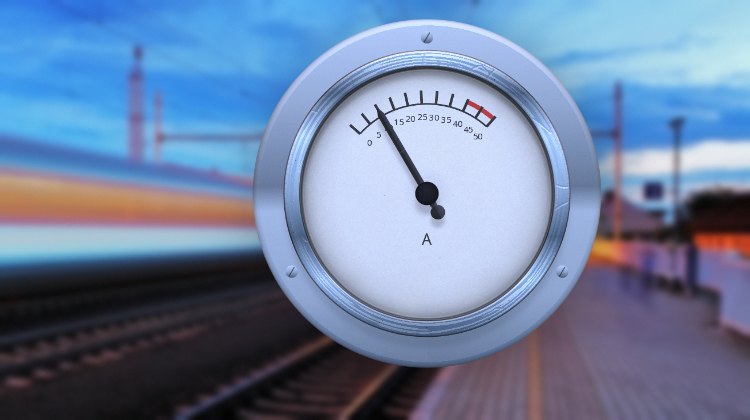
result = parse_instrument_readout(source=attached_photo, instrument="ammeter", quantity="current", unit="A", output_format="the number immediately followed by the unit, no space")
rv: 10A
